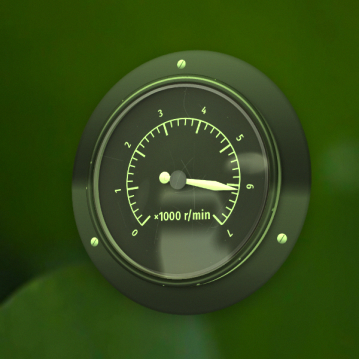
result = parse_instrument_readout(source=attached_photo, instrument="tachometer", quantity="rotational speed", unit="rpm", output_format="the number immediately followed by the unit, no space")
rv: 6100rpm
